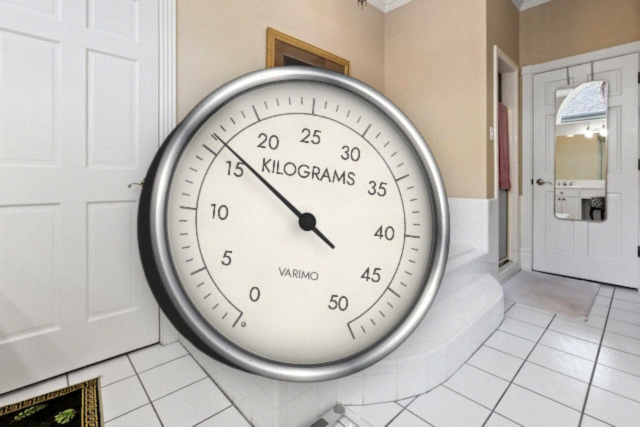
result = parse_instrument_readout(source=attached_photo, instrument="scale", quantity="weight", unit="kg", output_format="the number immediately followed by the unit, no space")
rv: 16kg
